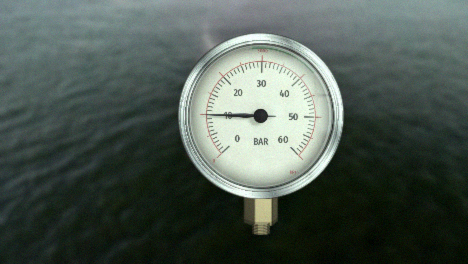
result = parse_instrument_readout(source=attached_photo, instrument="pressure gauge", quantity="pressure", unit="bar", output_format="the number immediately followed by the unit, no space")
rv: 10bar
